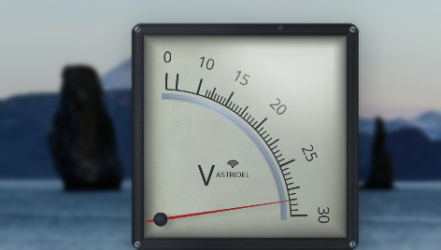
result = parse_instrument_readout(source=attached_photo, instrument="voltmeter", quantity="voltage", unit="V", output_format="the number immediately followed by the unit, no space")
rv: 28.5V
